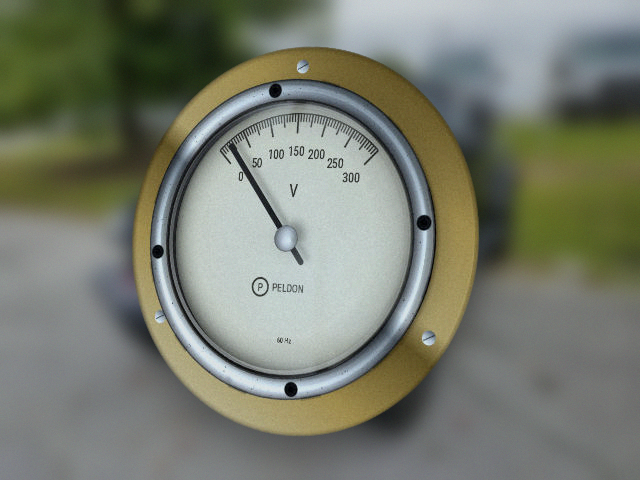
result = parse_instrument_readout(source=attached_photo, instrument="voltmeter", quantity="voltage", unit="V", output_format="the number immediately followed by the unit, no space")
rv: 25V
